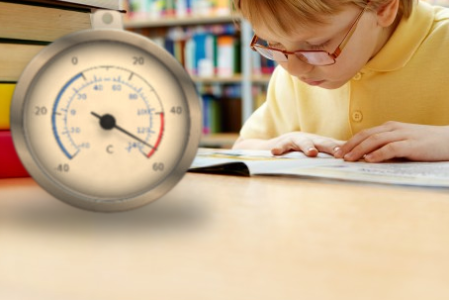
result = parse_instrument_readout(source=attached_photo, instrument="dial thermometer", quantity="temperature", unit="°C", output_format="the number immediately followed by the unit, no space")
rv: 55°C
